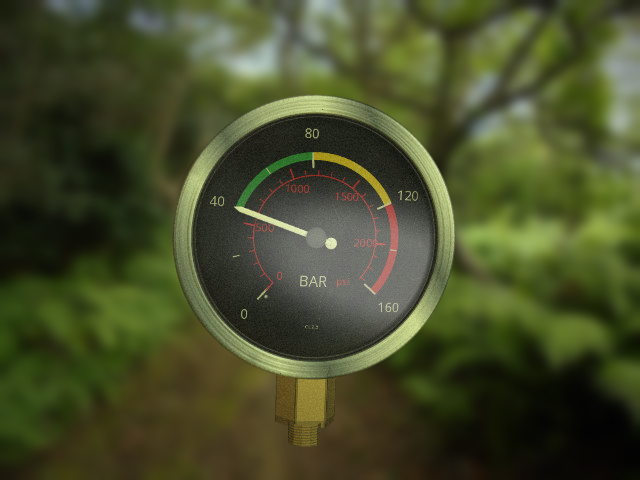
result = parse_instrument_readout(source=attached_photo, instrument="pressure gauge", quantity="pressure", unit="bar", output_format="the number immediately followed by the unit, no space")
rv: 40bar
